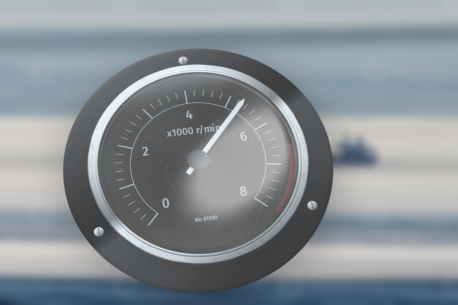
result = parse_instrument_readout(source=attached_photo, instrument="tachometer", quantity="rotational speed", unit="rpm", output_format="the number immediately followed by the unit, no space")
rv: 5300rpm
